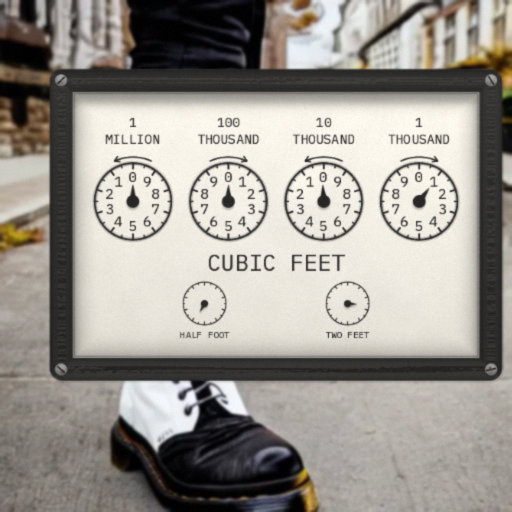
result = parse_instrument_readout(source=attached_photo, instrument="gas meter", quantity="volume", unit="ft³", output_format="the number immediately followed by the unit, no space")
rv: 100ft³
